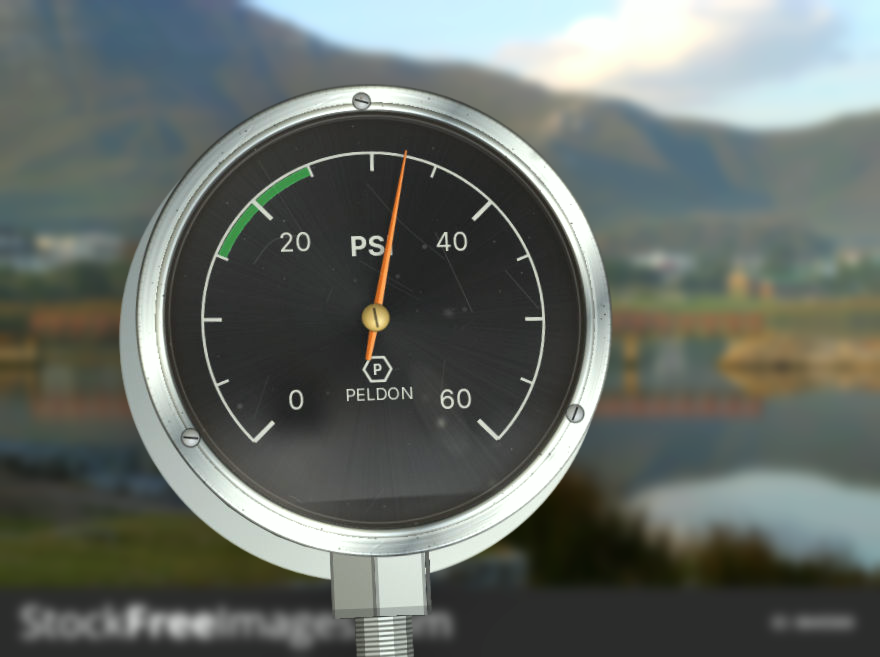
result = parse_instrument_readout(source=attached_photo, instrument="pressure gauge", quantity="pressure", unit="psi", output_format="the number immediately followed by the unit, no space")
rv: 32.5psi
